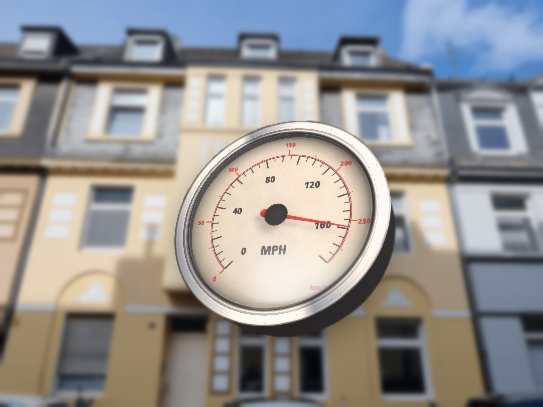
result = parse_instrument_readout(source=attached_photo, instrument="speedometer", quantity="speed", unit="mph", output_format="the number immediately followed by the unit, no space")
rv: 160mph
